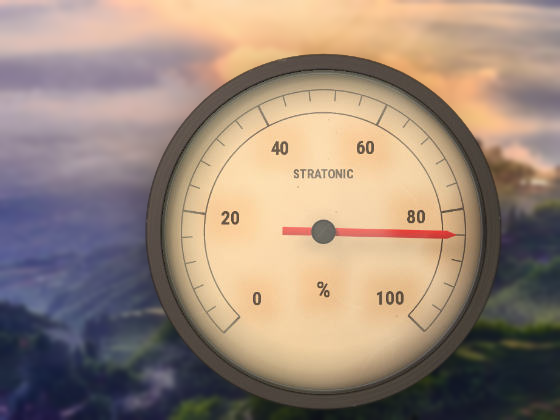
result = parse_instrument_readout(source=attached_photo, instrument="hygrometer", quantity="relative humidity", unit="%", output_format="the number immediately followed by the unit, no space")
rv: 84%
